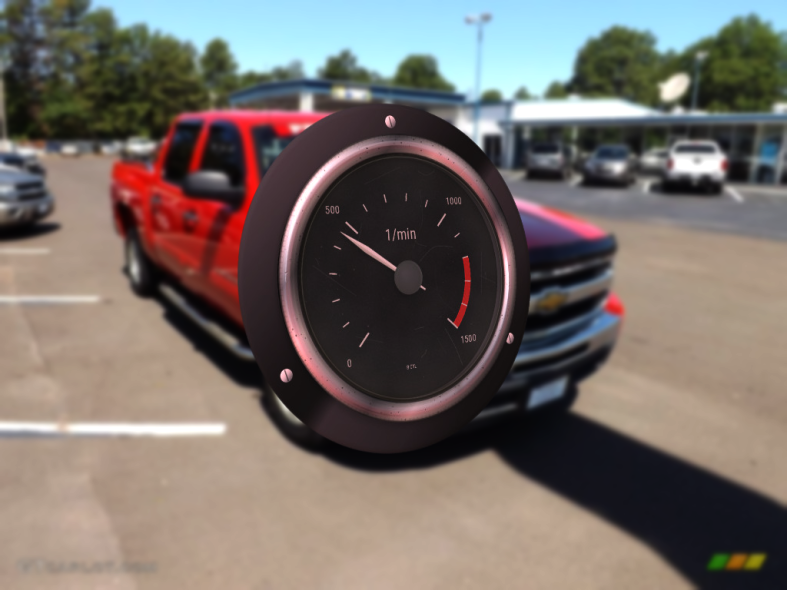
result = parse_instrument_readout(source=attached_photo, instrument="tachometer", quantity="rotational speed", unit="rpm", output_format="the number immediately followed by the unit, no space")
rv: 450rpm
